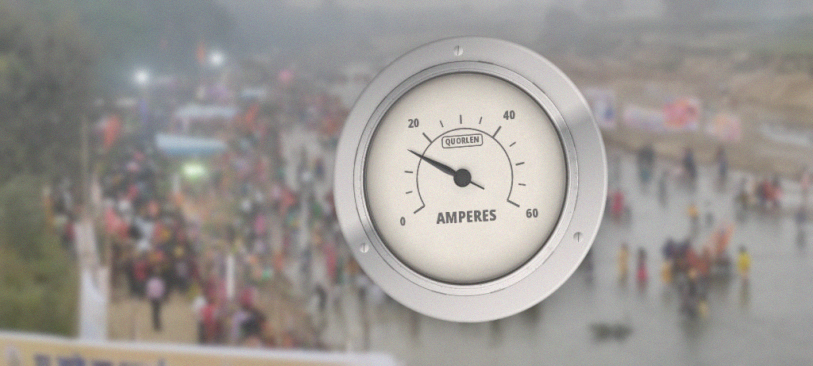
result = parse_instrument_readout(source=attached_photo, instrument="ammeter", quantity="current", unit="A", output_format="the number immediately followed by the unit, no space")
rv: 15A
